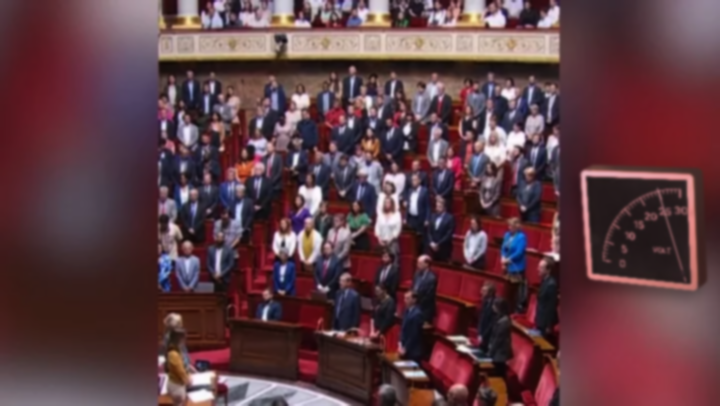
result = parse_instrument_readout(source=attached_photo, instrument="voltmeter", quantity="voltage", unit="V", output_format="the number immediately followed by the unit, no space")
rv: 25V
